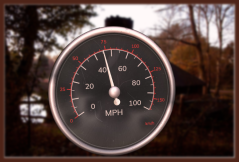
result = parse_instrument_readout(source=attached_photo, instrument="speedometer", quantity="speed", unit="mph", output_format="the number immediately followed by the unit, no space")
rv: 45mph
